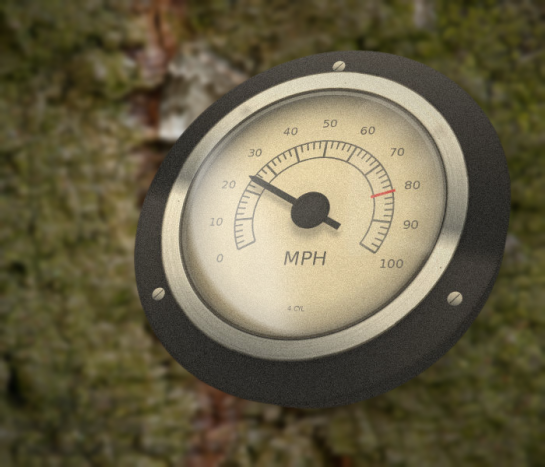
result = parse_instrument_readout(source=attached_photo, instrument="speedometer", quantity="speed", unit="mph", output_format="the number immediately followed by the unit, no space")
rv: 24mph
